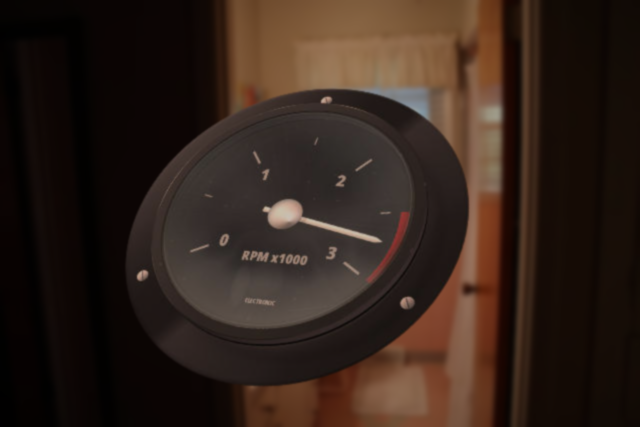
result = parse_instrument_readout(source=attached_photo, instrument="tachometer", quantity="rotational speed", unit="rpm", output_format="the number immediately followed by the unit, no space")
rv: 2750rpm
